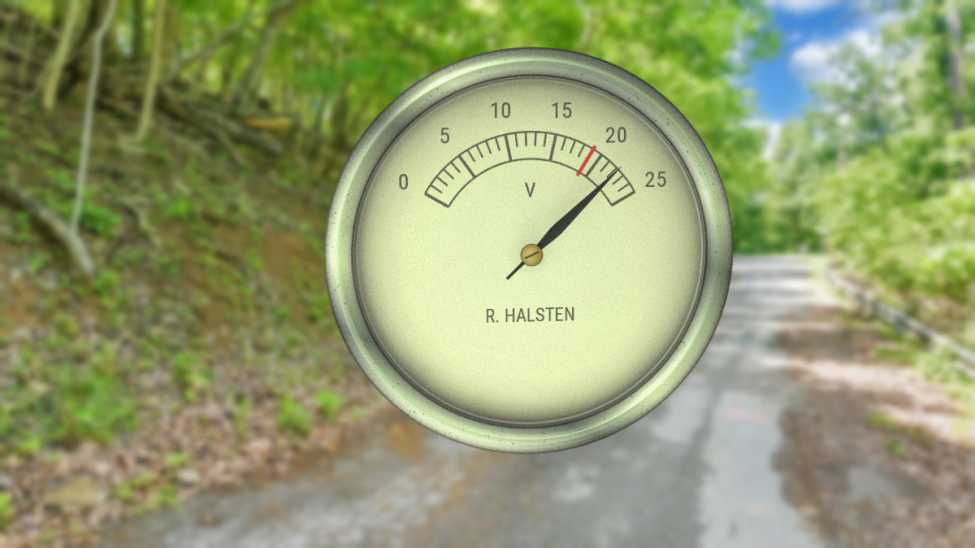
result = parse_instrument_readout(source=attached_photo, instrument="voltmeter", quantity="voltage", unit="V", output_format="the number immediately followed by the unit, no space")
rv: 22V
